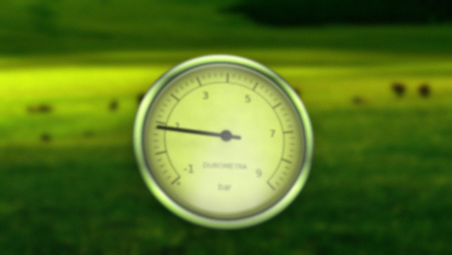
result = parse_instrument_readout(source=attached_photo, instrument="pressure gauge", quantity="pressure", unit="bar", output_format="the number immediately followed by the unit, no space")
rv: 0.8bar
